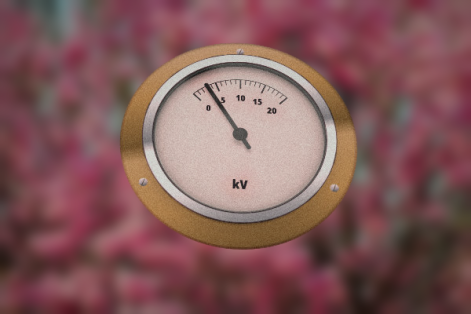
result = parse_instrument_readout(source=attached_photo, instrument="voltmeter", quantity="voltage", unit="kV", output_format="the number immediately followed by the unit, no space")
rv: 3kV
